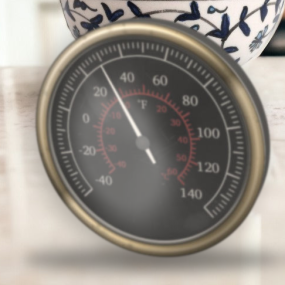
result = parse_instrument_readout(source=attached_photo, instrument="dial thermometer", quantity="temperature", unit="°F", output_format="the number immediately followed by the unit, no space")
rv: 30°F
